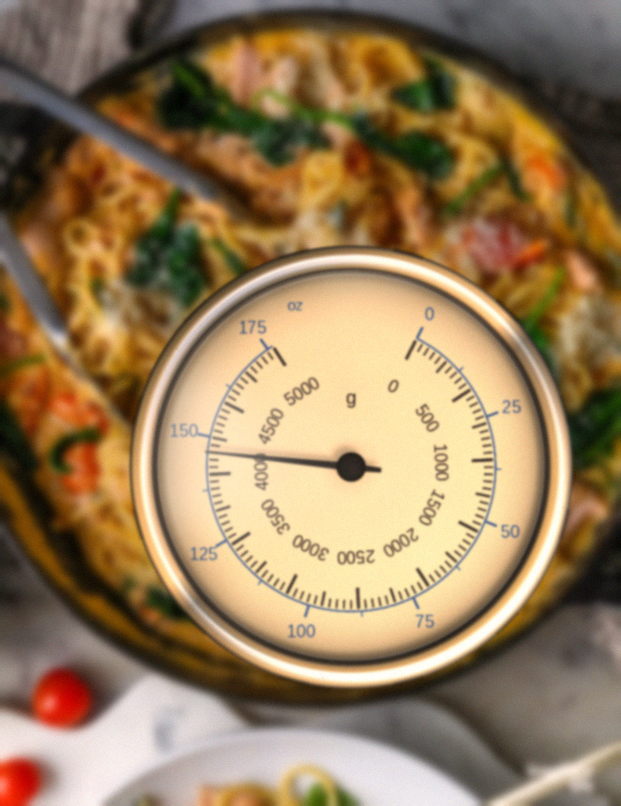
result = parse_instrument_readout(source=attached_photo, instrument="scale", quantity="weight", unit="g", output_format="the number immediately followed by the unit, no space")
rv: 4150g
